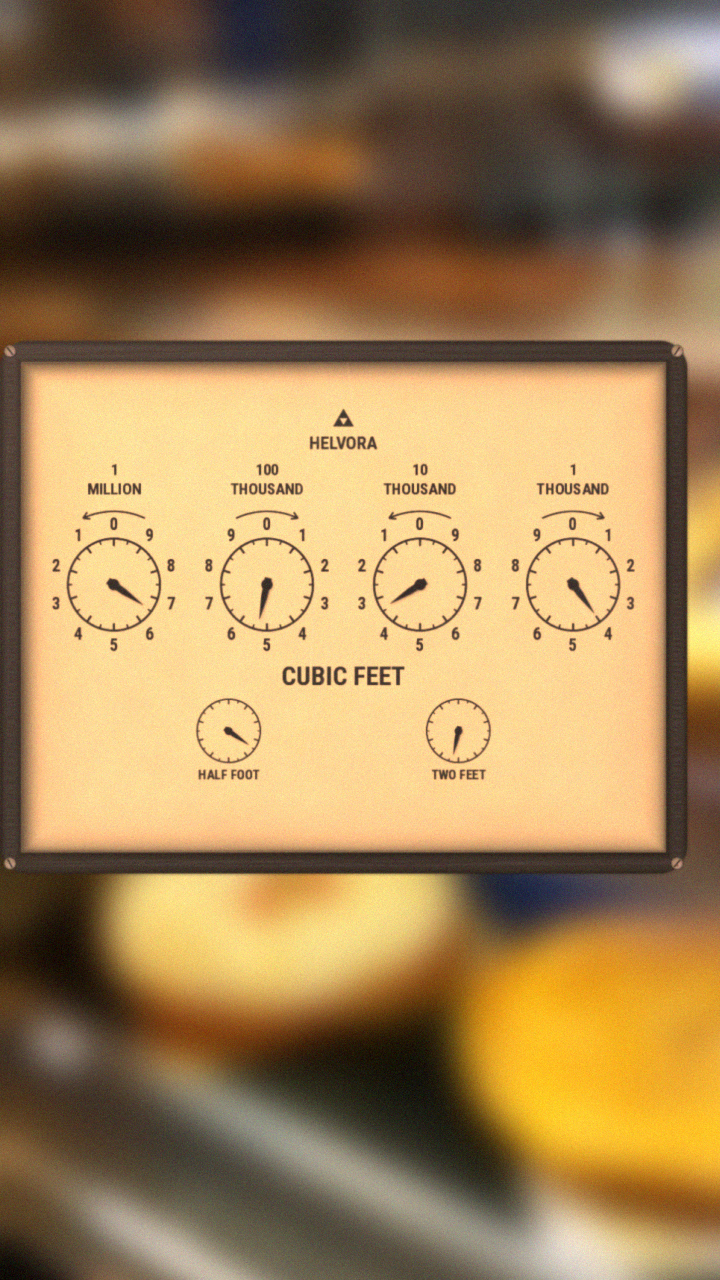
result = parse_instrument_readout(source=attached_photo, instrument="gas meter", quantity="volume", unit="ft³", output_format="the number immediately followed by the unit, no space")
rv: 653400ft³
